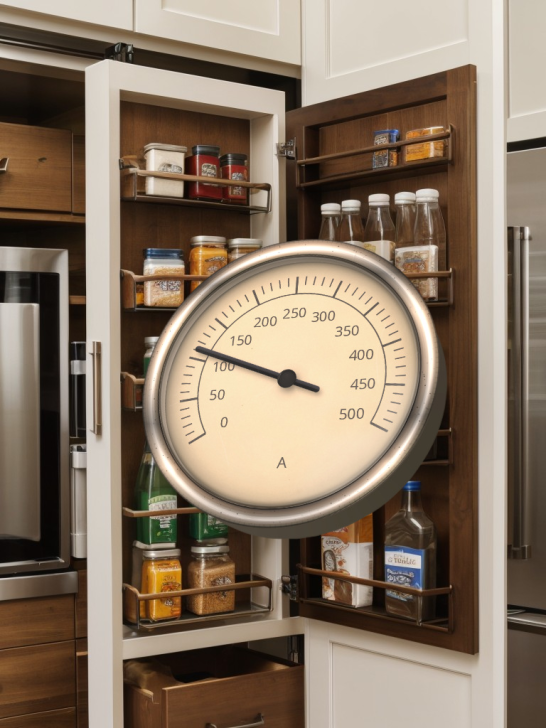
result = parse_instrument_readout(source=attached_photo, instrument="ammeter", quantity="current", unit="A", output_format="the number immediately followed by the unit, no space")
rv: 110A
